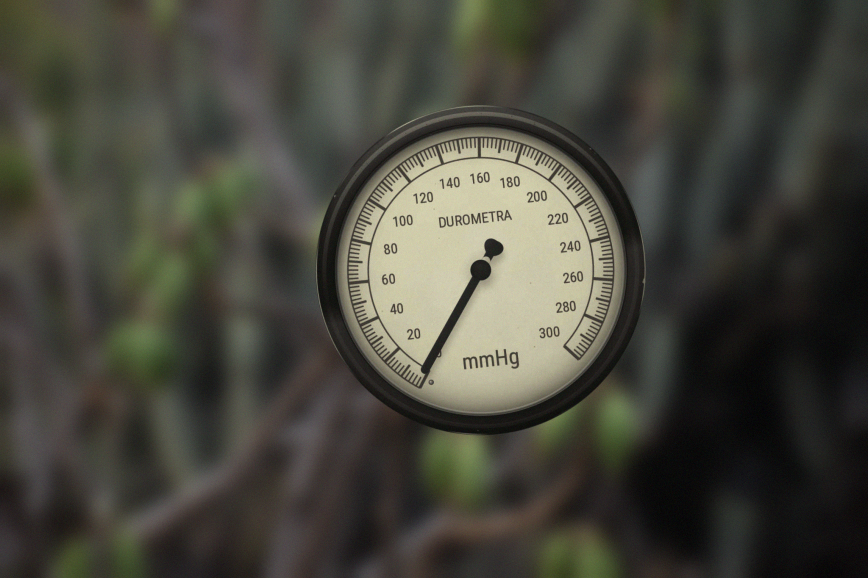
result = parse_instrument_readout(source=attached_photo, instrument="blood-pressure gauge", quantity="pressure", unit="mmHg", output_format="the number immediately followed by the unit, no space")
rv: 2mmHg
